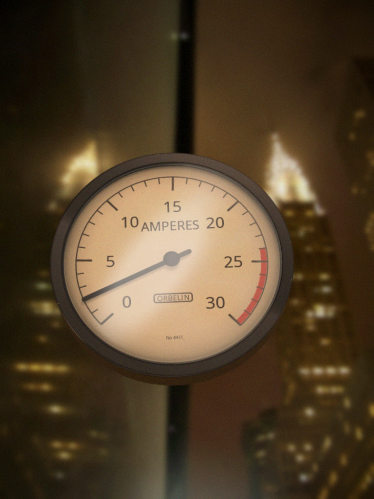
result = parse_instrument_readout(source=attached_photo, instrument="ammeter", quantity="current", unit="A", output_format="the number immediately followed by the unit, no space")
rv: 2A
